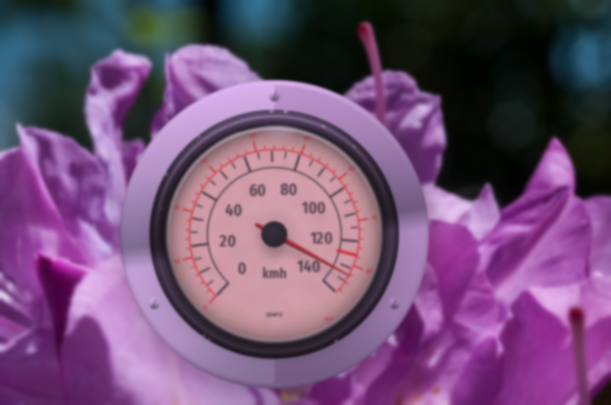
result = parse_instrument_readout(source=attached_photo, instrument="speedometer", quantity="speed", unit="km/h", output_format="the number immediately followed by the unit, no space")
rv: 132.5km/h
